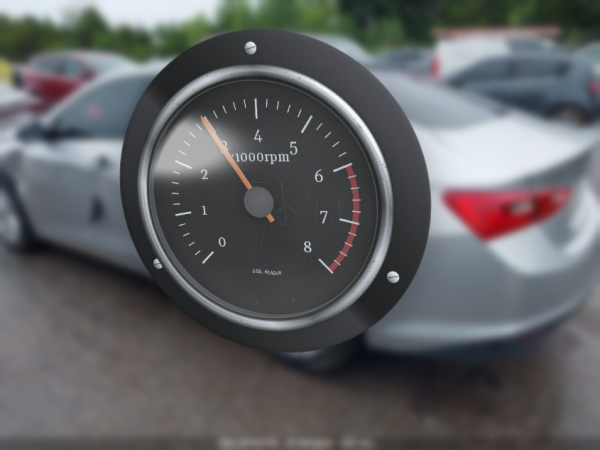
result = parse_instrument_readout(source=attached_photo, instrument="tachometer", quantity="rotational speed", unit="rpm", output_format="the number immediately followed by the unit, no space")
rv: 3000rpm
